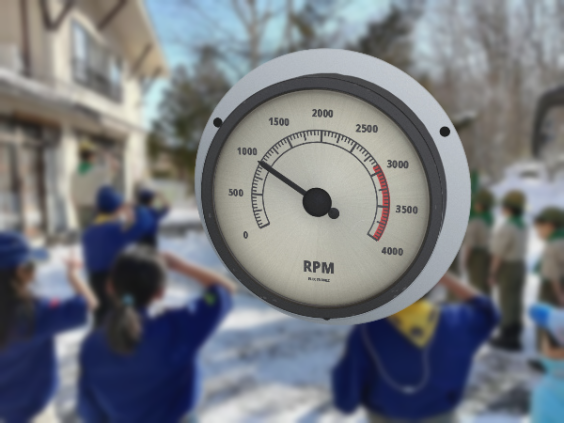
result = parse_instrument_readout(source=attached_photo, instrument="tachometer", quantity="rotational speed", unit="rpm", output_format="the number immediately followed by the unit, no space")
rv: 1000rpm
